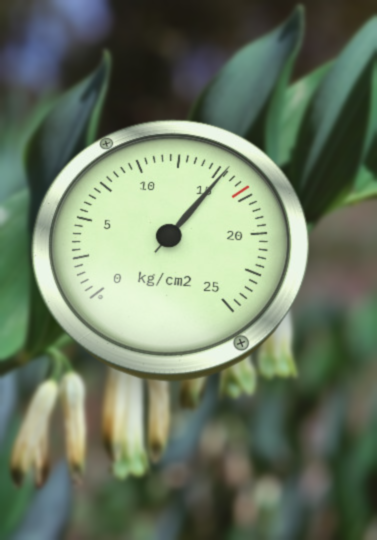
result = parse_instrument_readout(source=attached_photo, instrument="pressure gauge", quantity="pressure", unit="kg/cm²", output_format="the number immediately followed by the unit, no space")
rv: 15.5kg/cm²
